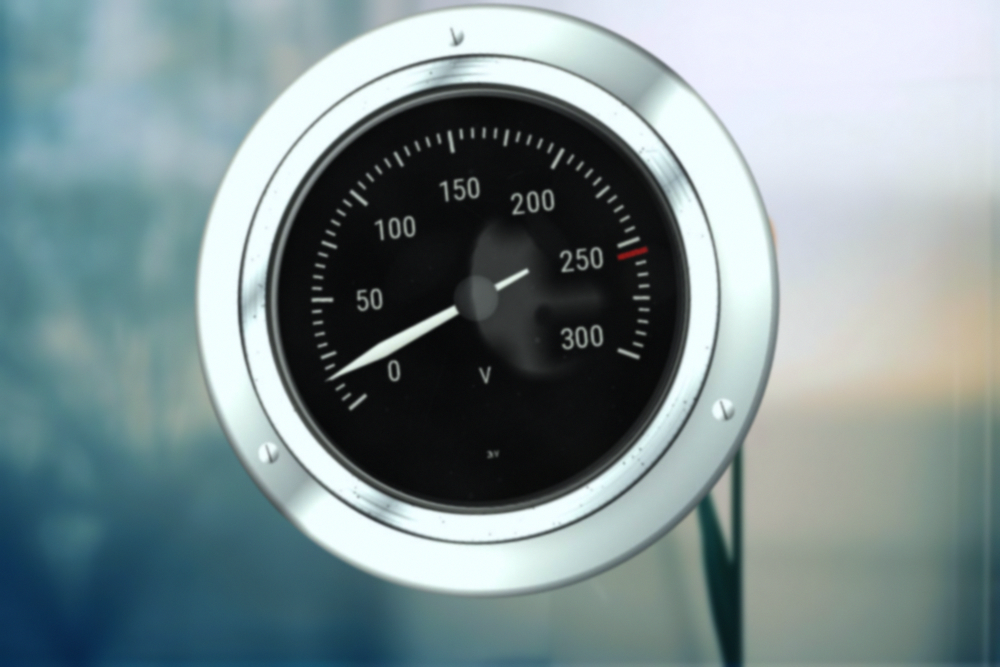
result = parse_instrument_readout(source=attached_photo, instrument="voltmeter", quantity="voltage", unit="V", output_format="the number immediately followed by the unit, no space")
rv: 15V
